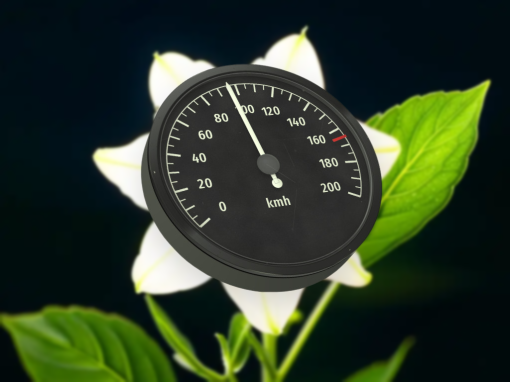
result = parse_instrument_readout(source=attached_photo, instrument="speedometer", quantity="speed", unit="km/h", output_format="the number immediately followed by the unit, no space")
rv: 95km/h
